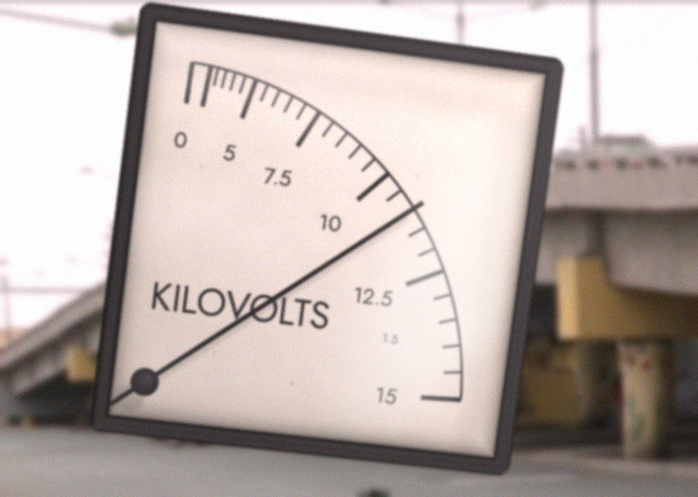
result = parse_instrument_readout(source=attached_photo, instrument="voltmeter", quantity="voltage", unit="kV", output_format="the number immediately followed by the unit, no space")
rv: 11kV
